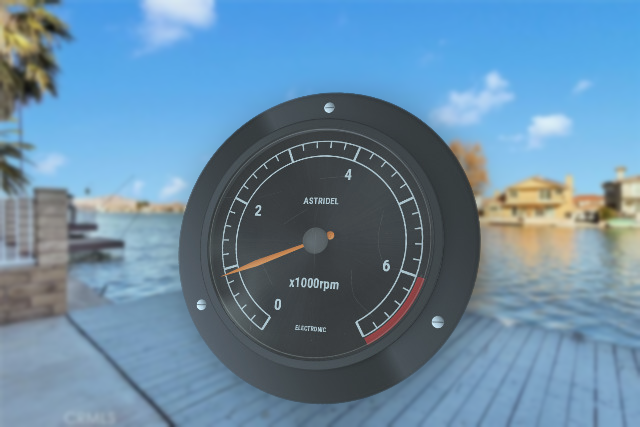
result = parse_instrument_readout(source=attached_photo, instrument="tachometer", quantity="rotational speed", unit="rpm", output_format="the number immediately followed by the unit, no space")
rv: 900rpm
